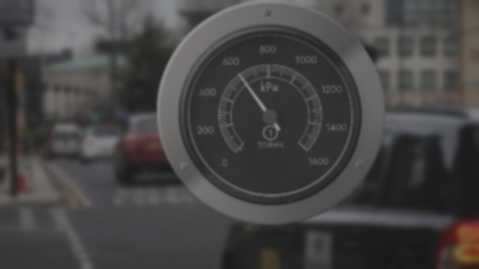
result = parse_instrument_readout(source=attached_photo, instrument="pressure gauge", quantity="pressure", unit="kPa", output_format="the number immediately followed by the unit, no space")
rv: 600kPa
